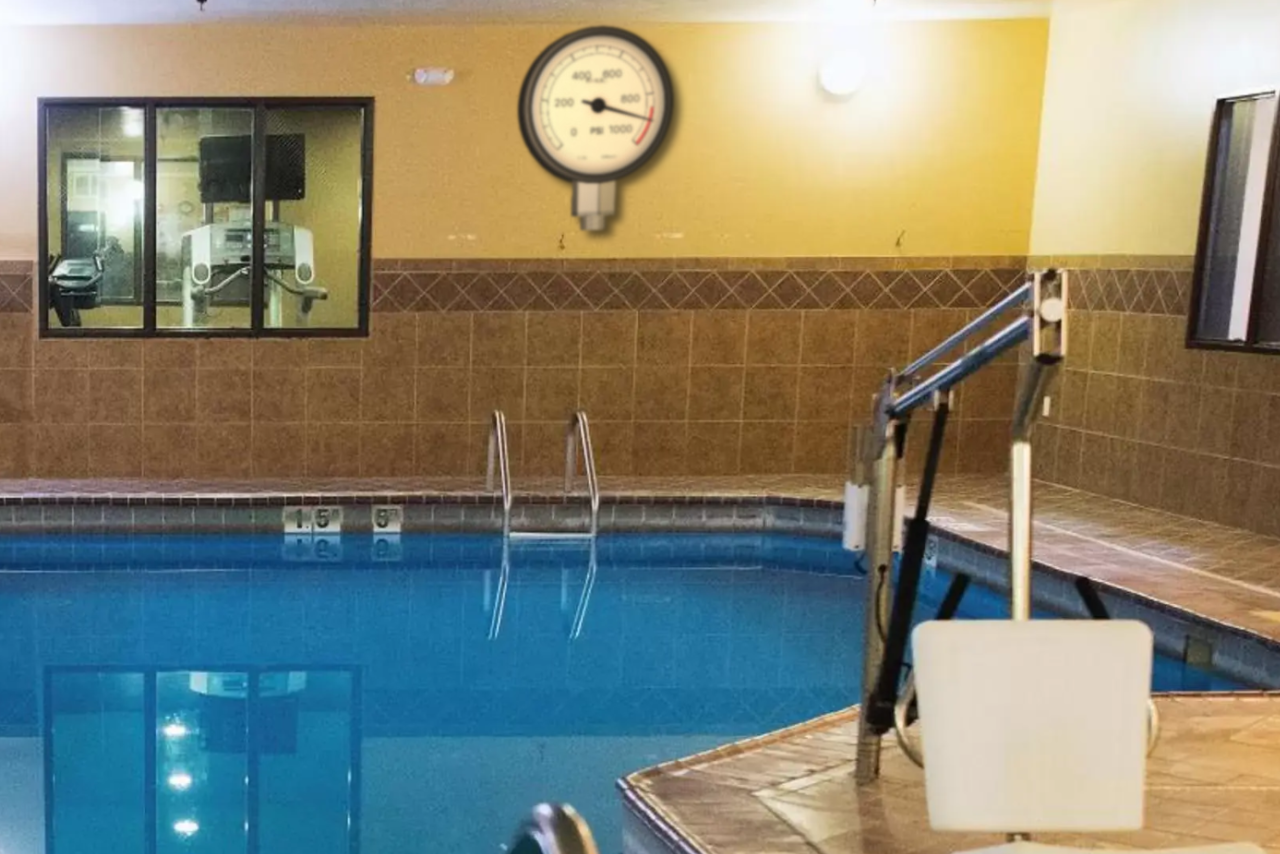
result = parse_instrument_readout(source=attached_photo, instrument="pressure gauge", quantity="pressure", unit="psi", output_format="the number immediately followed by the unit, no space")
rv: 900psi
